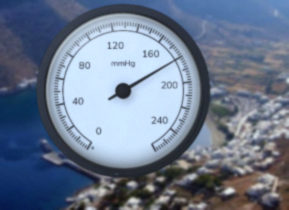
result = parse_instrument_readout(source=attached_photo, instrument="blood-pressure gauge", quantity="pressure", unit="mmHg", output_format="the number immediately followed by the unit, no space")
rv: 180mmHg
